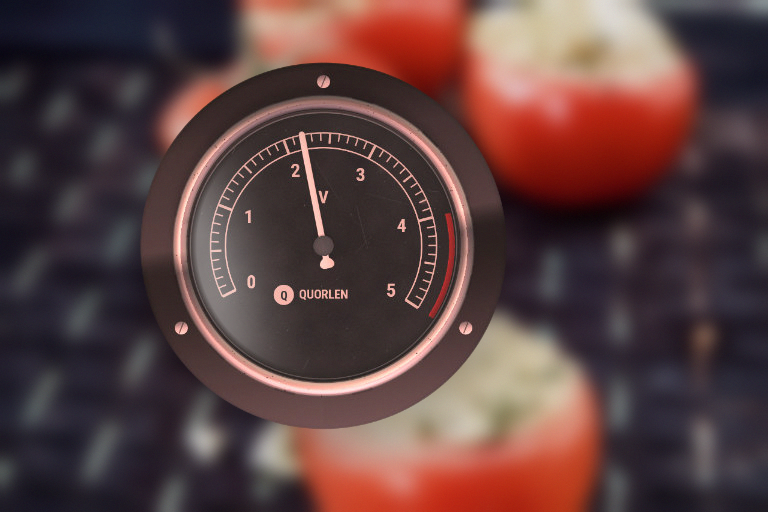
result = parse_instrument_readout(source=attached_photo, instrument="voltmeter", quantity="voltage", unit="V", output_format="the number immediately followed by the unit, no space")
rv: 2.2V
